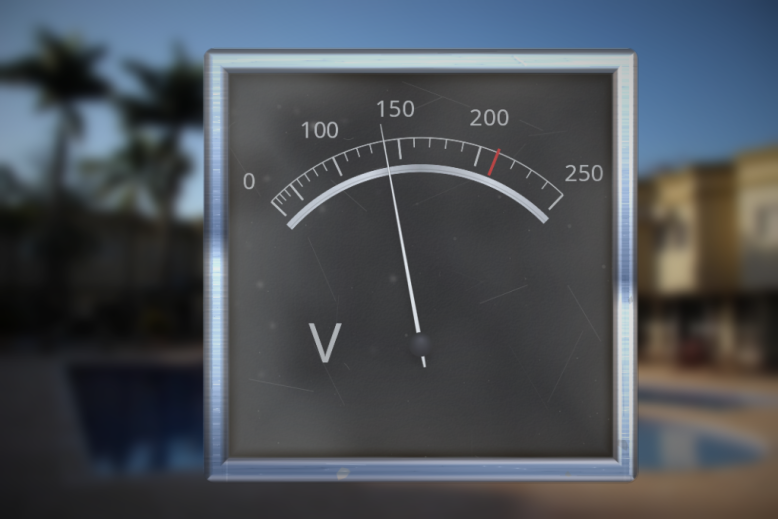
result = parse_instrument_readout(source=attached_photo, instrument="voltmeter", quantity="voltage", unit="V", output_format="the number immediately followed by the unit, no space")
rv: 140V
